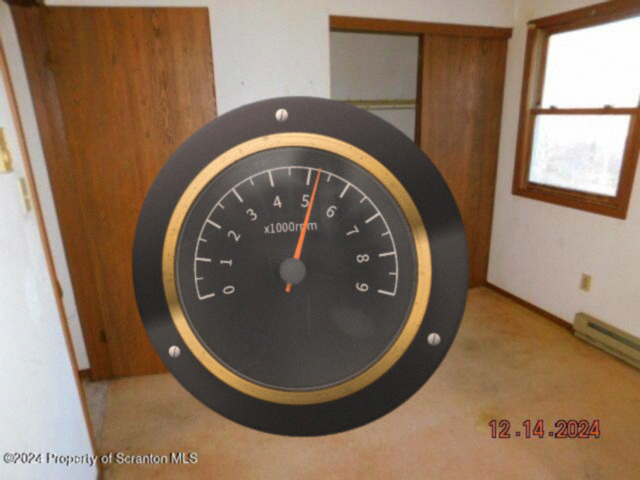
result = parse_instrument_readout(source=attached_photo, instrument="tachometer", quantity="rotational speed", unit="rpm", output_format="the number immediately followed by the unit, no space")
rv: 5250rpm
